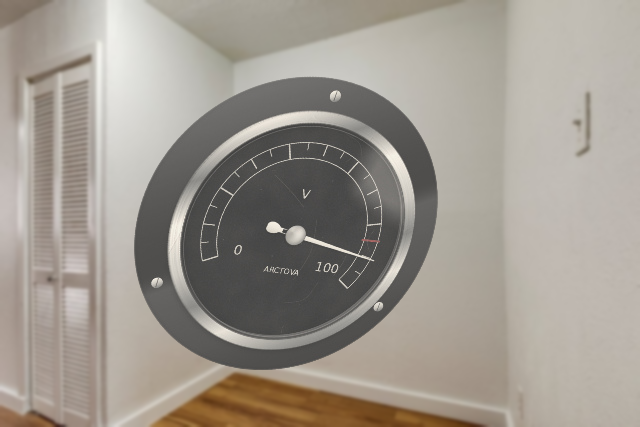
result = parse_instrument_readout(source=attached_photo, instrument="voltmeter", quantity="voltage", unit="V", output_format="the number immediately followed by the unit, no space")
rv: 90V
